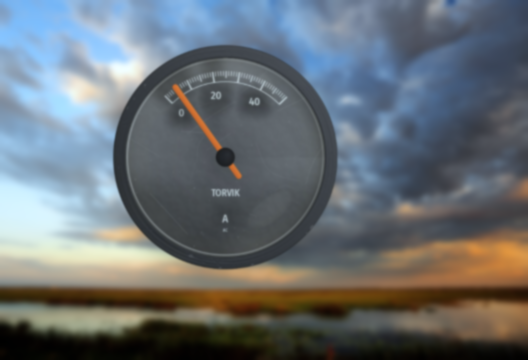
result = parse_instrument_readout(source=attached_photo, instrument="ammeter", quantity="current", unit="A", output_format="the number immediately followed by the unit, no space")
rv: 5A
